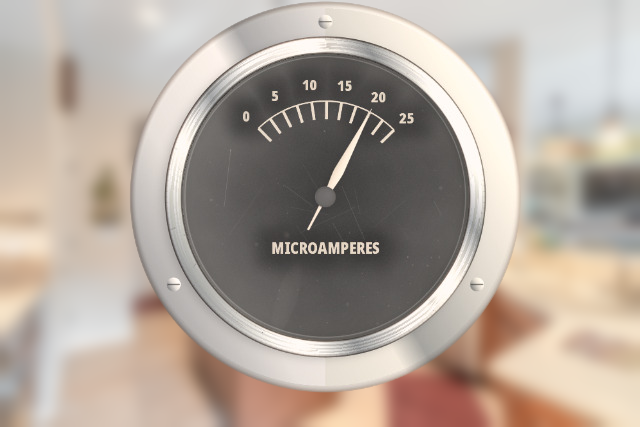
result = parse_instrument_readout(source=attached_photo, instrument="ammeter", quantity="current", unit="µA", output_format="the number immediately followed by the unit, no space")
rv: 20µA
